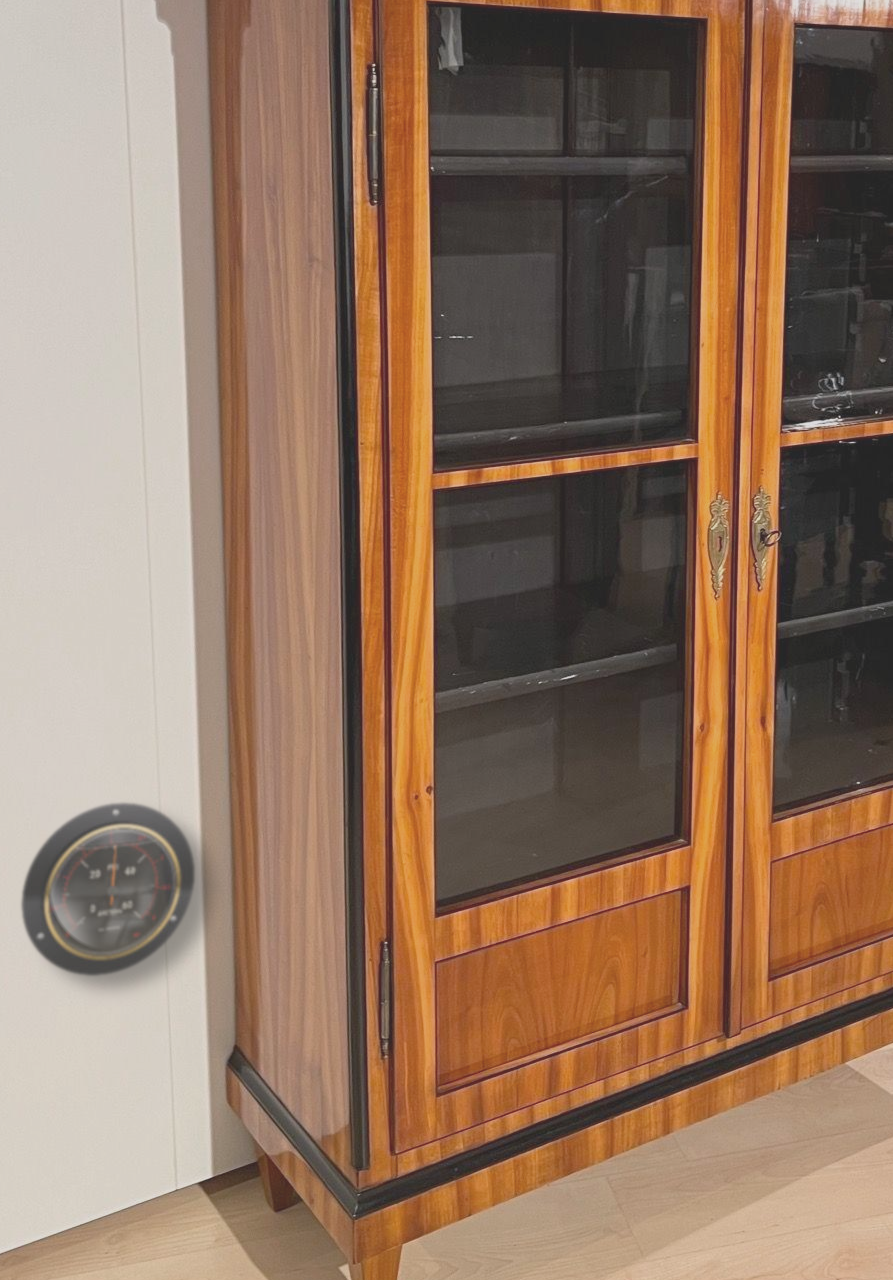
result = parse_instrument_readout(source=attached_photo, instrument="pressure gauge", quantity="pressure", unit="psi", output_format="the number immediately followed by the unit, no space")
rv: 30psi
